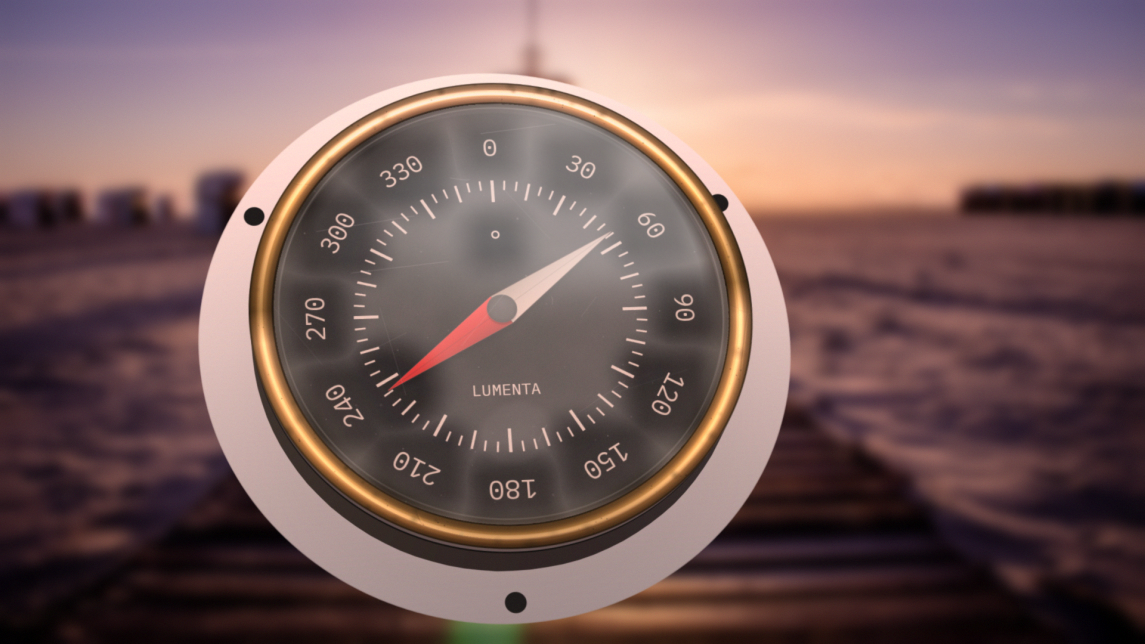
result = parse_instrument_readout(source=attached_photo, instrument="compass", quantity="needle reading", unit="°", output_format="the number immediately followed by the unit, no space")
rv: 235°
